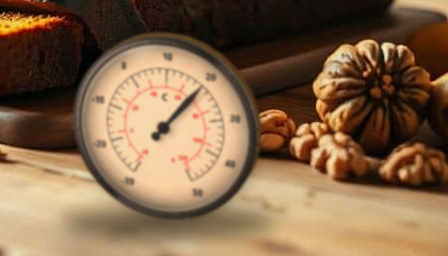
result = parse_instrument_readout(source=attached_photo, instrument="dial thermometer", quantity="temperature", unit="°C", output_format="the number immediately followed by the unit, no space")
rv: 20°C
